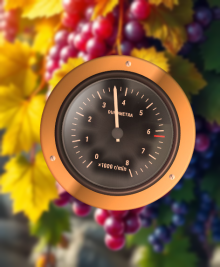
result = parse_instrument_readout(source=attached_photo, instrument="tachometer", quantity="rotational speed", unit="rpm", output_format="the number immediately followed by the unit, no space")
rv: 3600rpm
